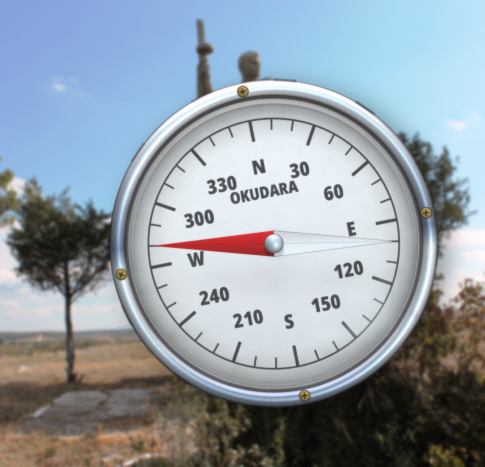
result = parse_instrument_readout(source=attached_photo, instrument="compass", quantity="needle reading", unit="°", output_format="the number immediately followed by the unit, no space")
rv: 280°
